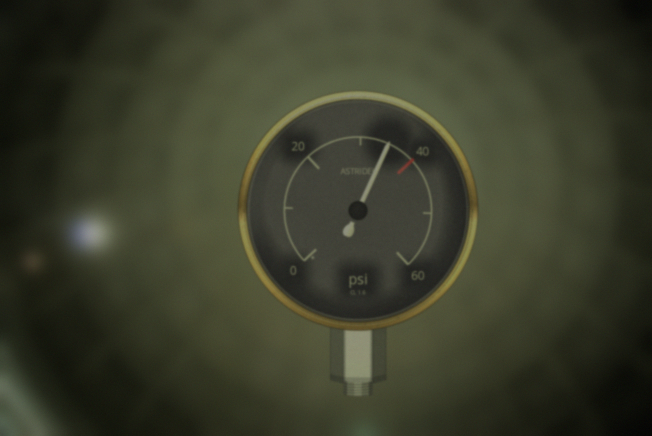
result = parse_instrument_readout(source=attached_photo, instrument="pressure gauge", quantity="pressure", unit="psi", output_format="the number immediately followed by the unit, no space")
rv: 35psi
